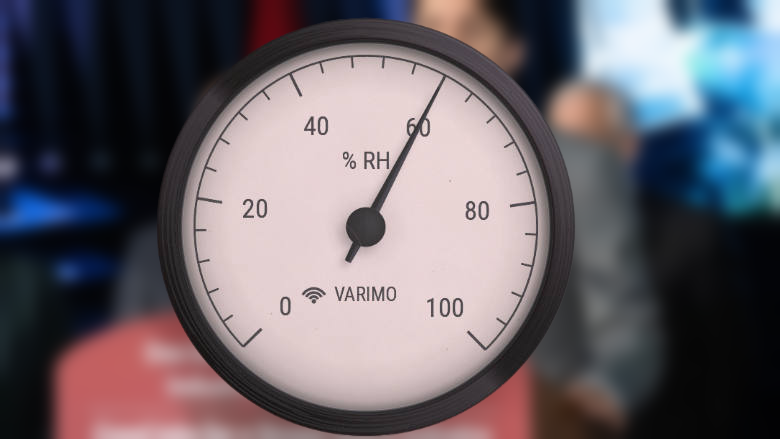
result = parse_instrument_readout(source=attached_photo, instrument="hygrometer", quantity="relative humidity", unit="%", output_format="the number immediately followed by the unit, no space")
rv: 60%
